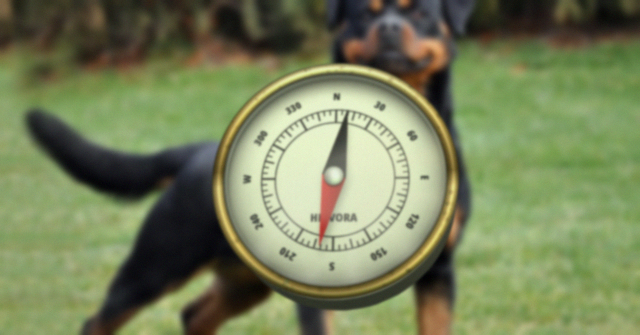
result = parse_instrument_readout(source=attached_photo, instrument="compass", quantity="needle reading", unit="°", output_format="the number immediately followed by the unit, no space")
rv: 190°
